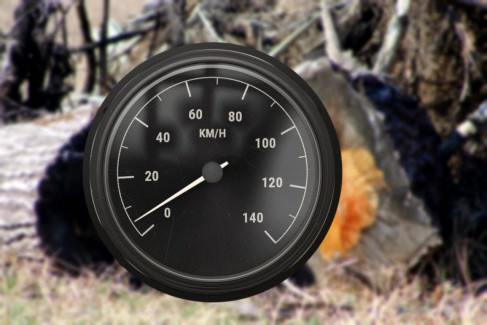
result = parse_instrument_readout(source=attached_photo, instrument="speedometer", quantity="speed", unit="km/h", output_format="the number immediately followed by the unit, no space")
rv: 5km/h
